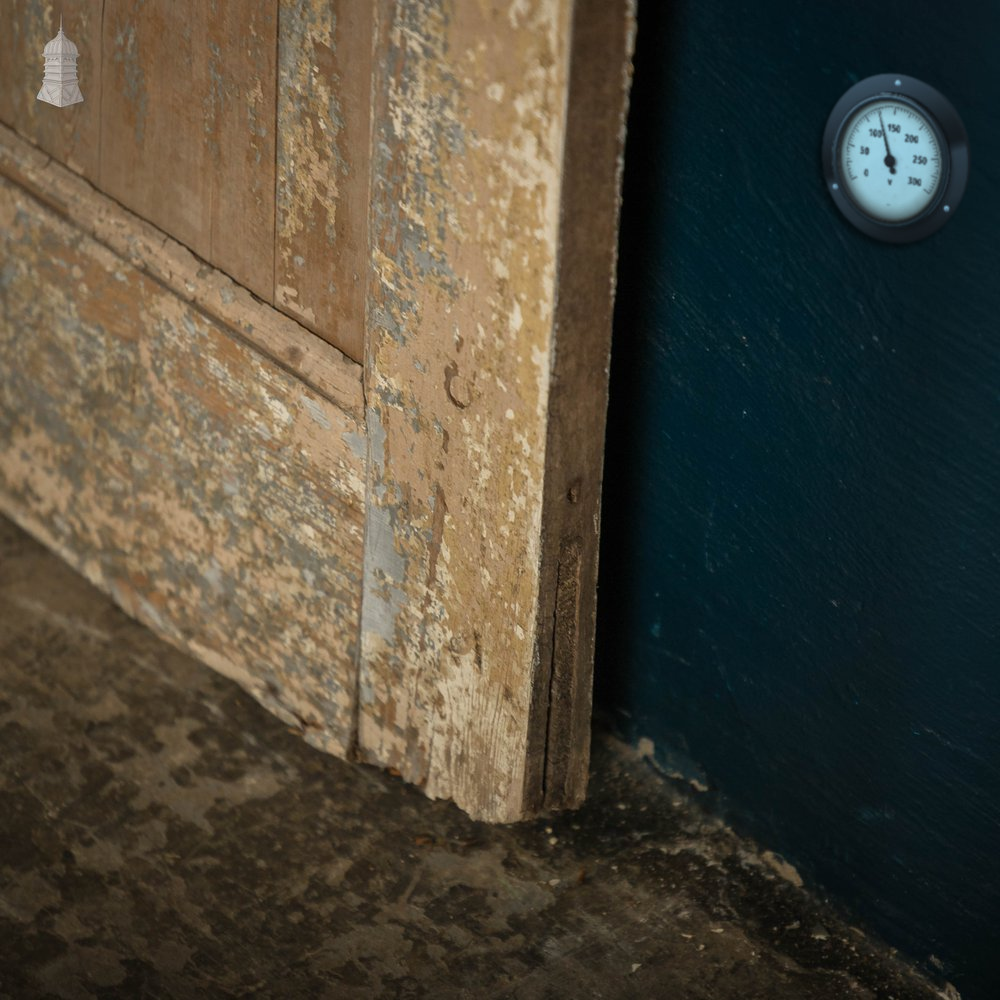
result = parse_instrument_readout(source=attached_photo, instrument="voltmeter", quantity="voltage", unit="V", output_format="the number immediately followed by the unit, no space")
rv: 125V
